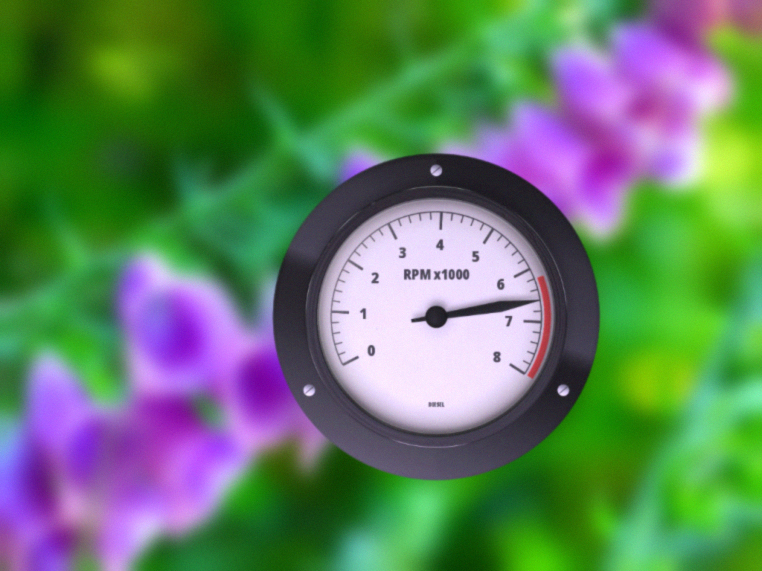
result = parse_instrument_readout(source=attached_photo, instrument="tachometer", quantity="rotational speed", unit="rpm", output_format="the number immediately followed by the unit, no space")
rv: 6600rpm
